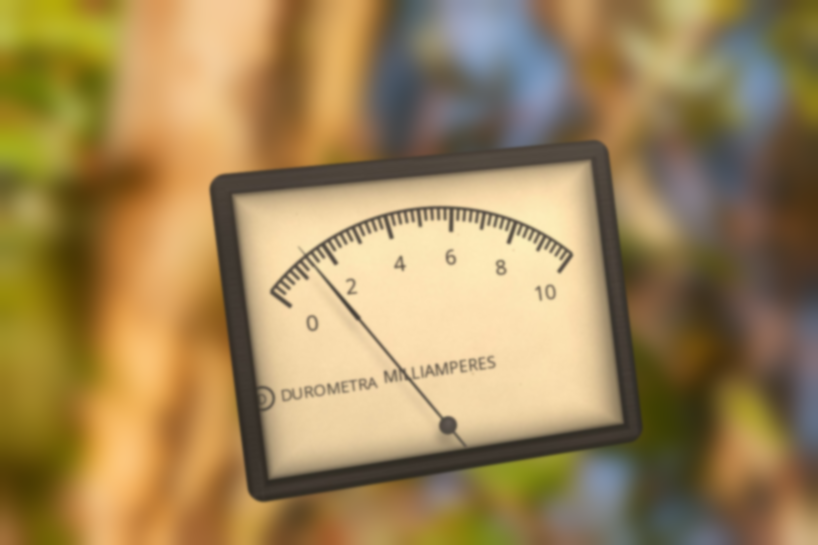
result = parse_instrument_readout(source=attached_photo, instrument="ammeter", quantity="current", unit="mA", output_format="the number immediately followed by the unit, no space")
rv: 1.4mA
